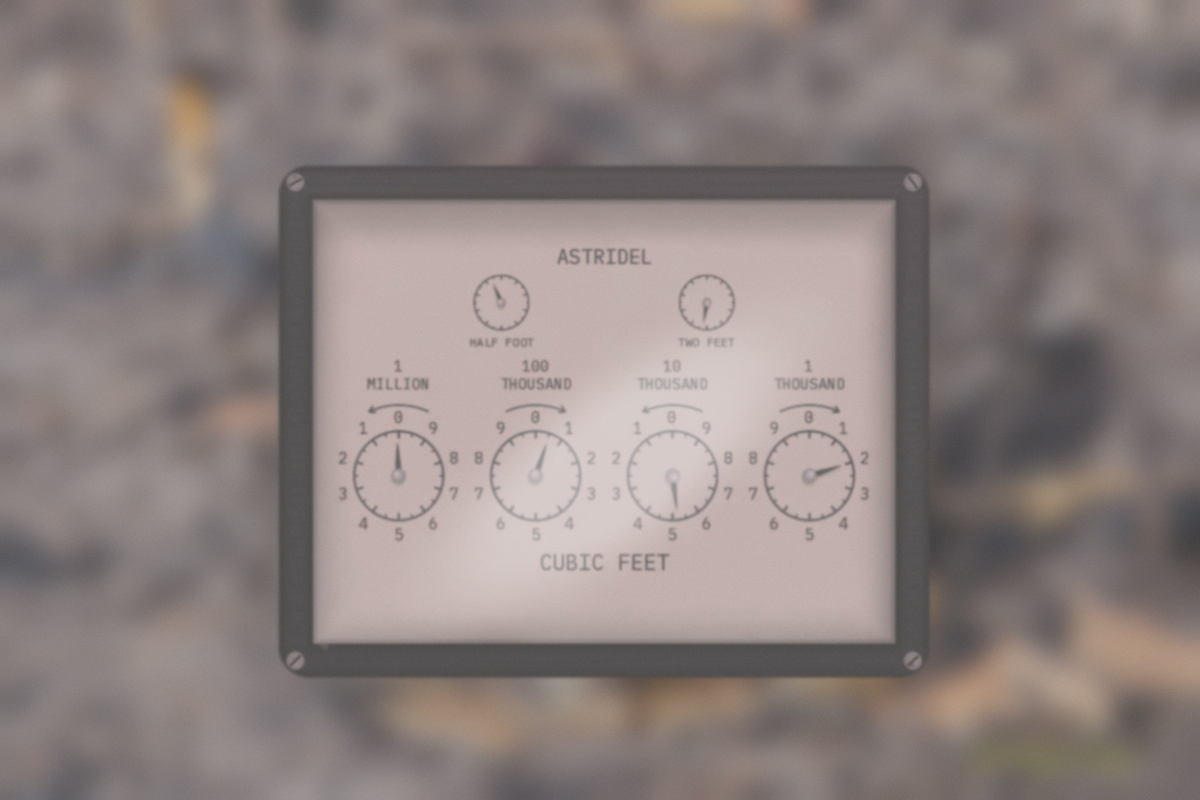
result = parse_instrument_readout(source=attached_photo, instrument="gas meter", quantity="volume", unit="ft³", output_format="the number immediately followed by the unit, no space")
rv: 5200ft³
